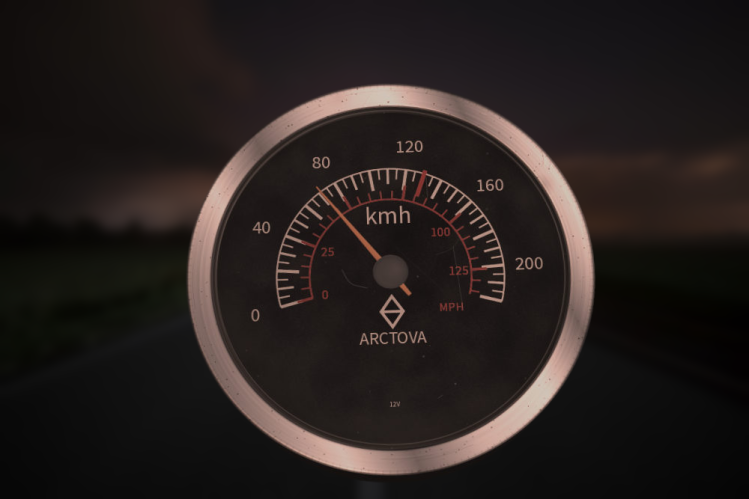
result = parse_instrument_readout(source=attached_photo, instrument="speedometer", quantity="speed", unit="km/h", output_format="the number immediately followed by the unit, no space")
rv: 70km/h
